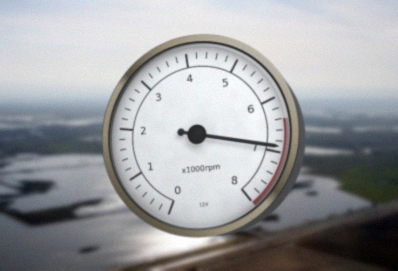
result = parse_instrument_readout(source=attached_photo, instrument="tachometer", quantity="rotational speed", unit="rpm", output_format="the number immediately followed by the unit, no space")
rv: 6900rpm
